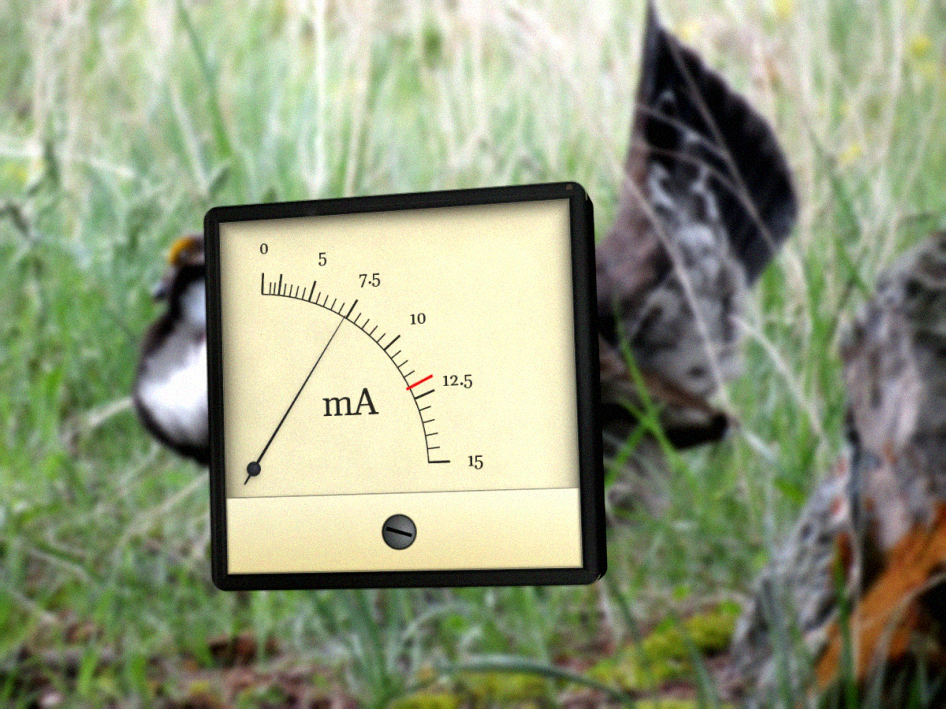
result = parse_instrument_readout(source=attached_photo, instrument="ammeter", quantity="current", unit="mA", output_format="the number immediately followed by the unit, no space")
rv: 7.5mA
